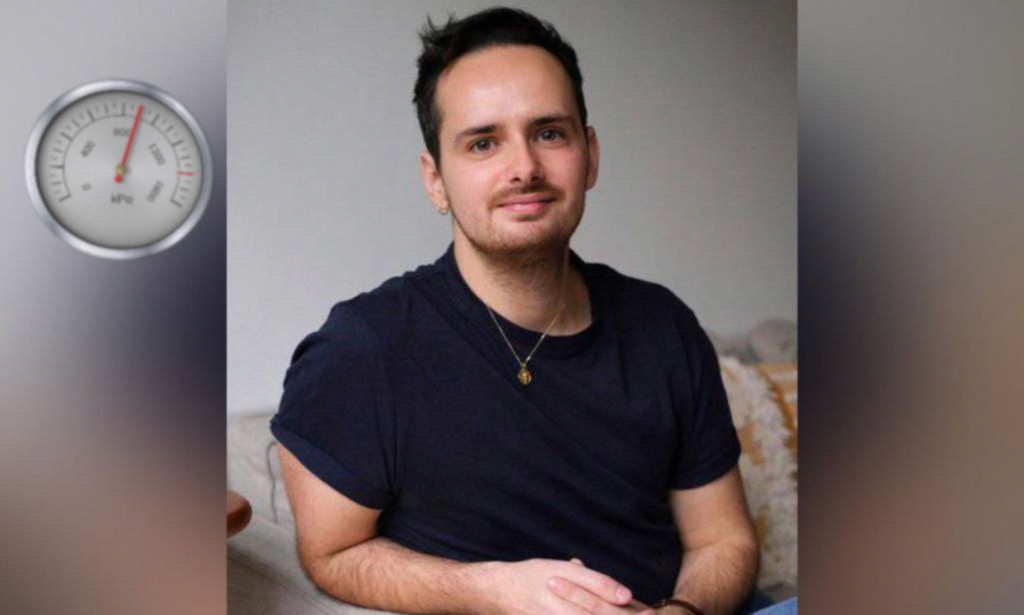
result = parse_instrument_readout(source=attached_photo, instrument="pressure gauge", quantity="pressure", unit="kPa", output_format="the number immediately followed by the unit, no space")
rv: 900kPa
